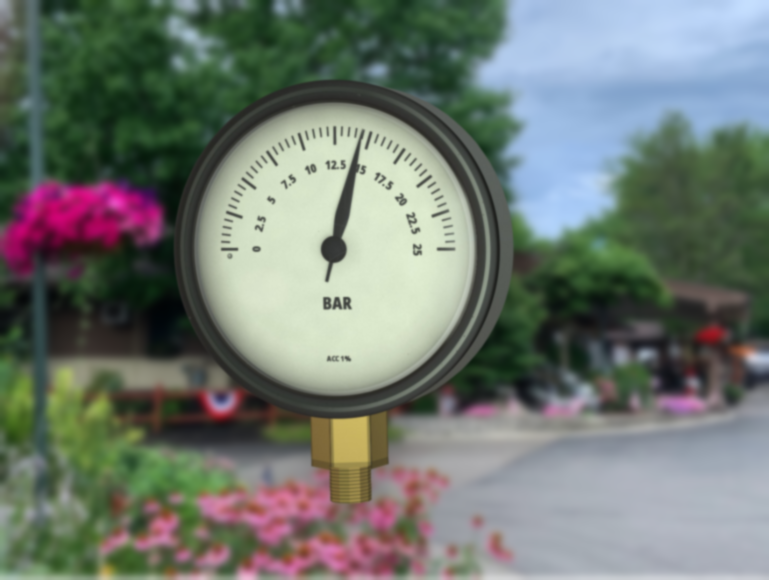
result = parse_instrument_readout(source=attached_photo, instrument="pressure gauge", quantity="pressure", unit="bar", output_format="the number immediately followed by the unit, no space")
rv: 14.5bar
